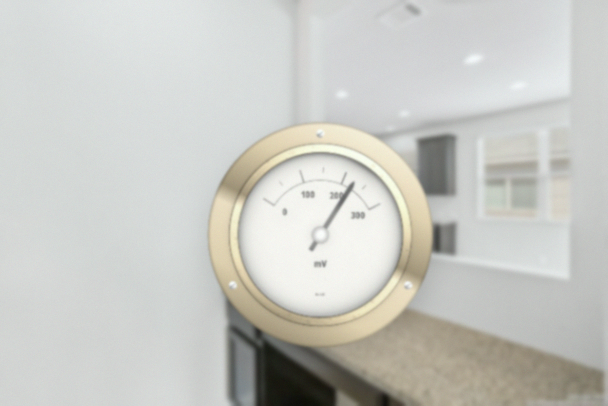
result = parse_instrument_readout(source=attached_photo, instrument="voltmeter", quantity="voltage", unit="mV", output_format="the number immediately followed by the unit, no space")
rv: 225mV
